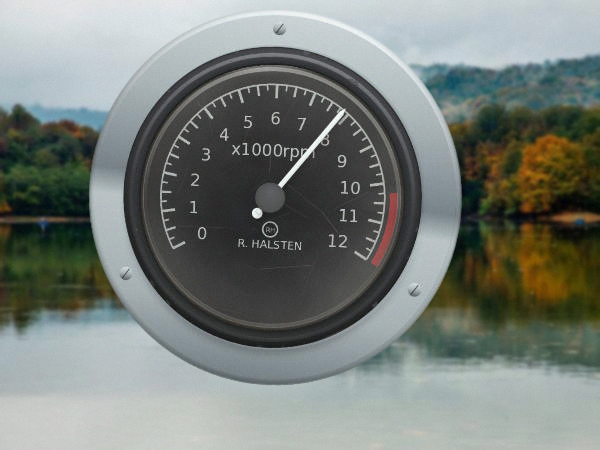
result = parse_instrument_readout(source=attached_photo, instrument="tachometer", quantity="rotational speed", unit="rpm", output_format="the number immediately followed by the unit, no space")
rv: 7875rpm
